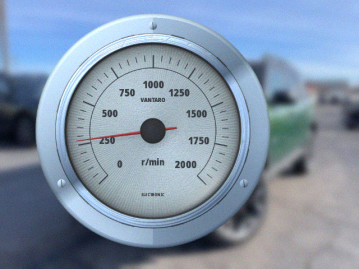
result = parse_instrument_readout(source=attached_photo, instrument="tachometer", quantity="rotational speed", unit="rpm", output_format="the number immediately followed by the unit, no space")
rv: 275rpm
